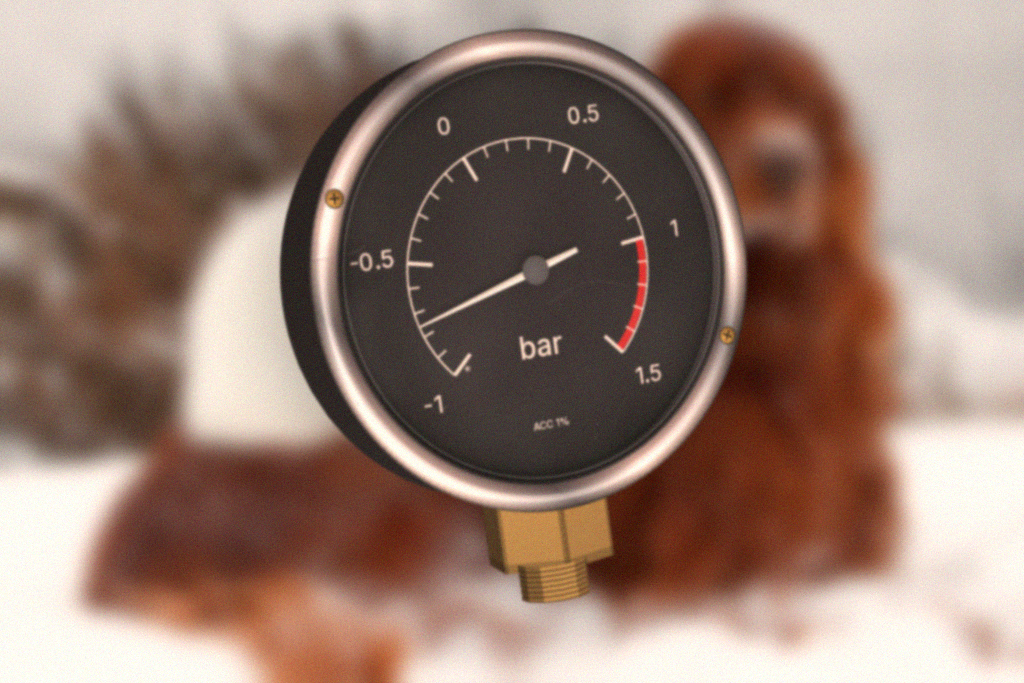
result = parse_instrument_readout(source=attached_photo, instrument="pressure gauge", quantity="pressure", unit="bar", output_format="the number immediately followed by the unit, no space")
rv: -0.75bar
